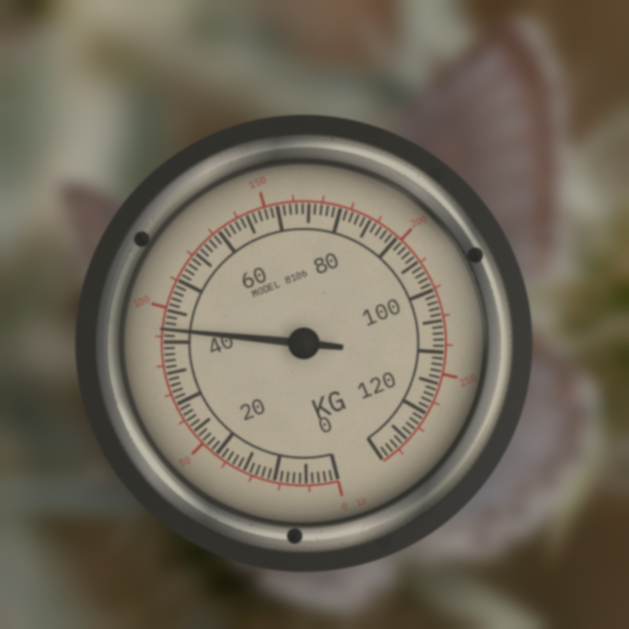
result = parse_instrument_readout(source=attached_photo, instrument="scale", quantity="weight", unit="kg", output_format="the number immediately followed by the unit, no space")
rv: 42kg
